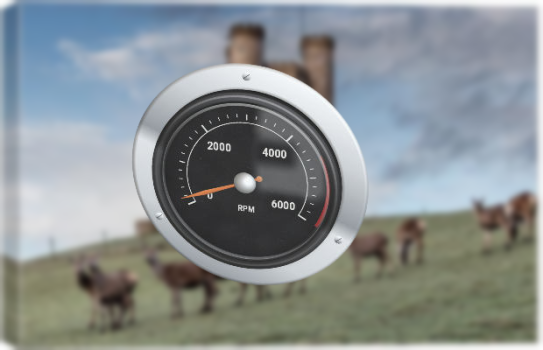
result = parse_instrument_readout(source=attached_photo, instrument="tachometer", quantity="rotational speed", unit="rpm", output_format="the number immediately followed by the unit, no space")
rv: 200rpm
